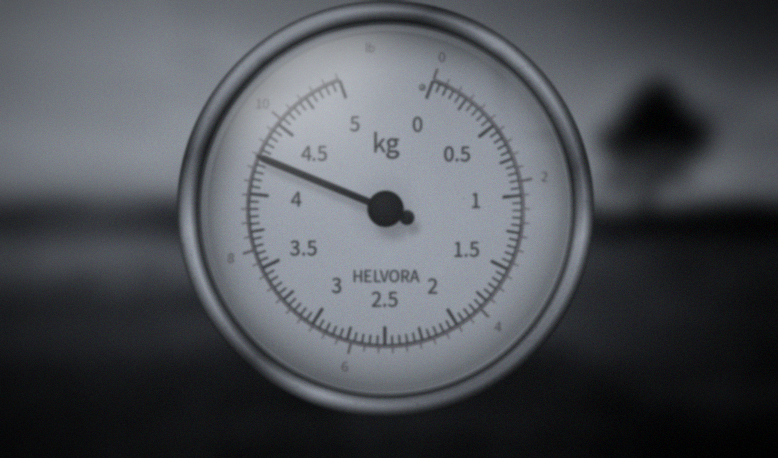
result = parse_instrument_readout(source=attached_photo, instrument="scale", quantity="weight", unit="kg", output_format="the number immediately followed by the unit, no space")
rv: 4.25kg
